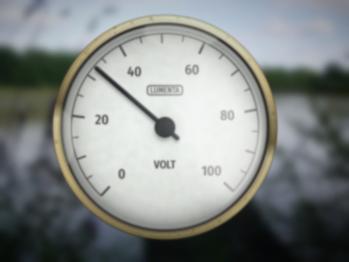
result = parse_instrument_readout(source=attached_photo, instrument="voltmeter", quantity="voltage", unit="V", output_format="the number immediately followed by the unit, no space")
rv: 32.5V
